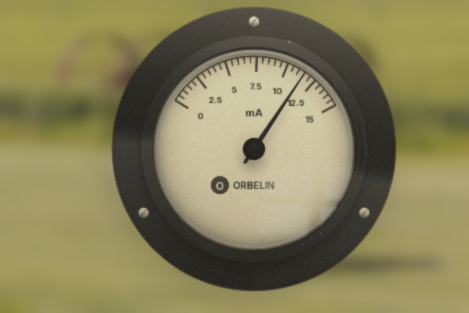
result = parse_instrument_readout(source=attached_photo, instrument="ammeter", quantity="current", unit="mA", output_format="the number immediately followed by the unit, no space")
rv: 11.5mA
